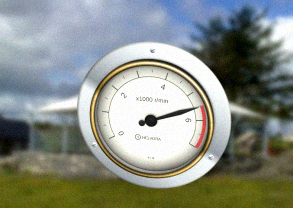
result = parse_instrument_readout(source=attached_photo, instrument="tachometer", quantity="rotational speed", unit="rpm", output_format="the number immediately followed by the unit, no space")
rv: 5500rpm
